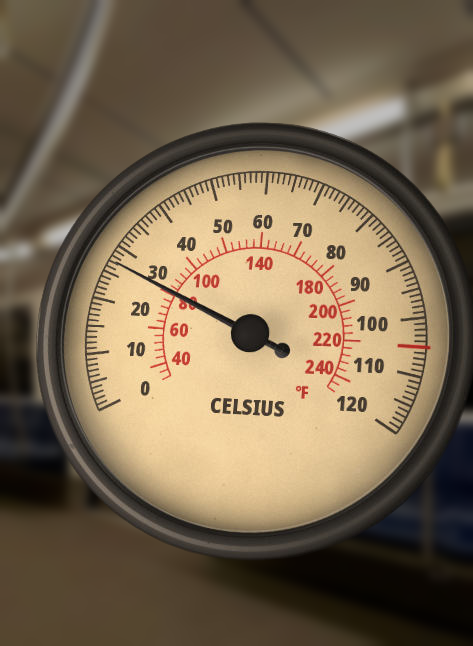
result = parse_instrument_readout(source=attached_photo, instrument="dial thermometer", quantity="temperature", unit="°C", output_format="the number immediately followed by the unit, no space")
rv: 27°C
